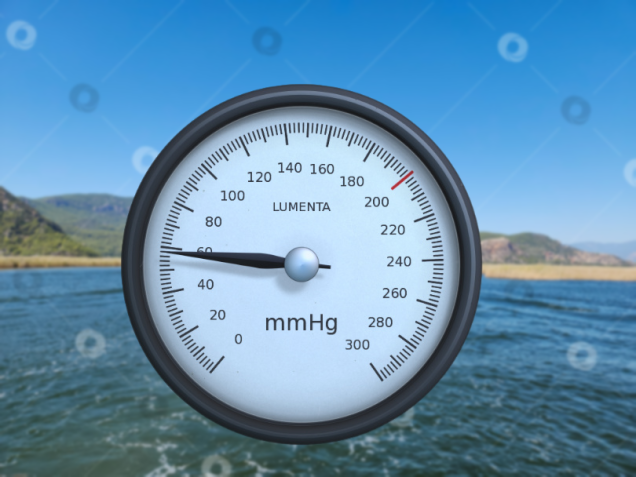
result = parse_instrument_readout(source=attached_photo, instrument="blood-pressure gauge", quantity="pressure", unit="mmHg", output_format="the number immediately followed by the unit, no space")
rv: 58mmHg
